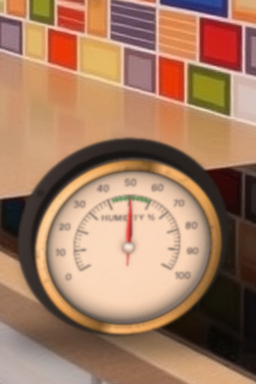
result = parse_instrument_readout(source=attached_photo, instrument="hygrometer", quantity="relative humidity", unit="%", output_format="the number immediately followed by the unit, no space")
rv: 50%
